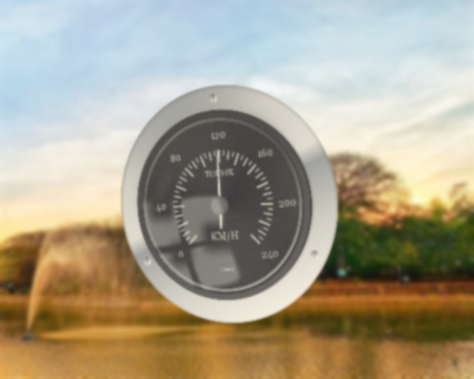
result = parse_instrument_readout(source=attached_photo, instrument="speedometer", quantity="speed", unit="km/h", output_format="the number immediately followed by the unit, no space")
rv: 120km/h
